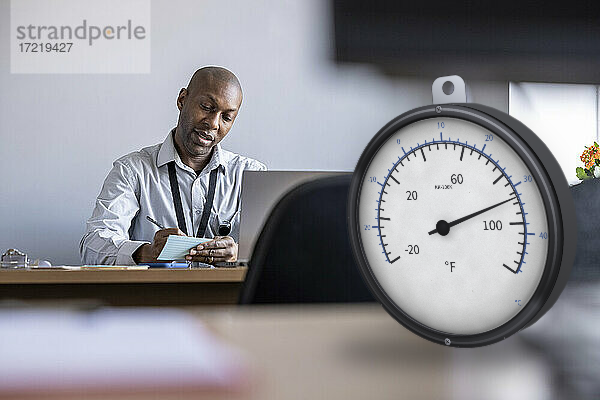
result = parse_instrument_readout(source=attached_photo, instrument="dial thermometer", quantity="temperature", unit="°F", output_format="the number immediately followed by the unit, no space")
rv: 90°F
